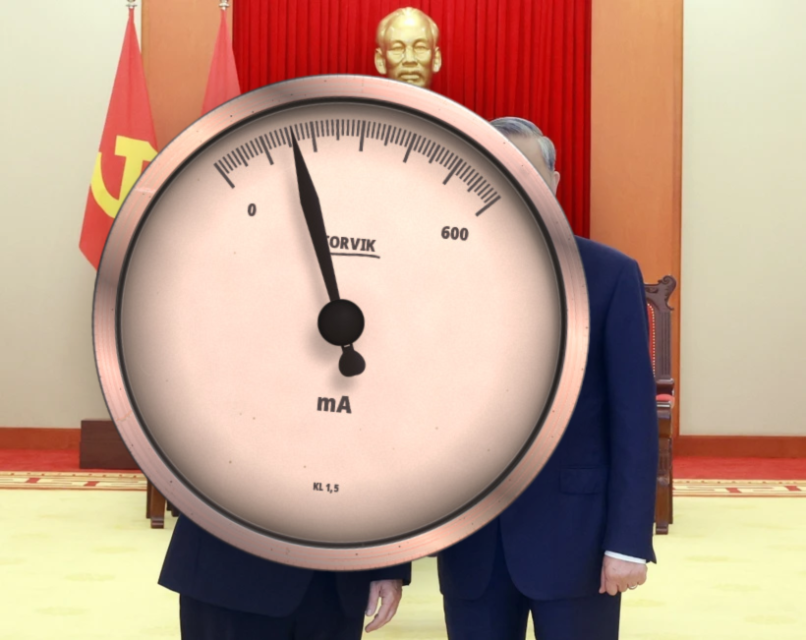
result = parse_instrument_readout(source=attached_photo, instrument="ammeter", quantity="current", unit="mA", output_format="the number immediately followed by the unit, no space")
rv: 160mA
